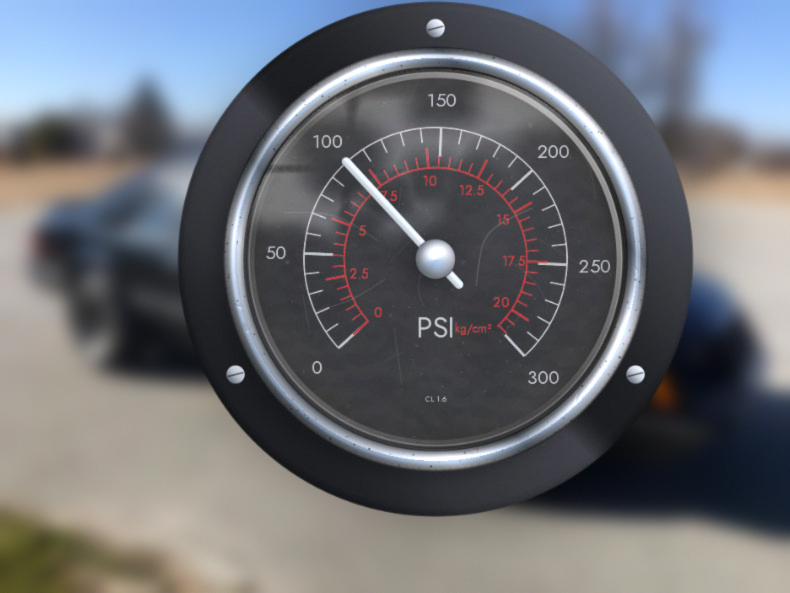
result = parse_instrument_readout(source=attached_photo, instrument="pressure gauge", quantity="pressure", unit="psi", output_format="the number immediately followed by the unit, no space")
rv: 100psi
